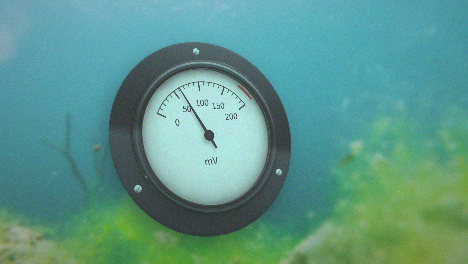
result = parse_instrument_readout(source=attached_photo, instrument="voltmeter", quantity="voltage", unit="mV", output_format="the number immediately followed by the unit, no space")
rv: 60mV
